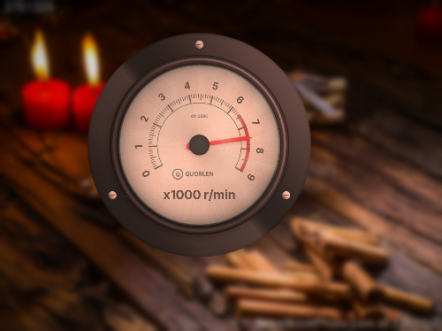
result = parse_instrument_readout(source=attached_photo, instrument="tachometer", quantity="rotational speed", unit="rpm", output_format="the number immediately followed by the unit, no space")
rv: 7500rpm
